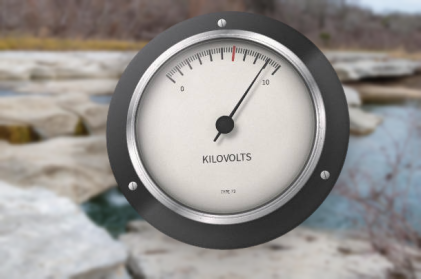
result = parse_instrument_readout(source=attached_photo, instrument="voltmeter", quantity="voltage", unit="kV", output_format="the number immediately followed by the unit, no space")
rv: 9kV
